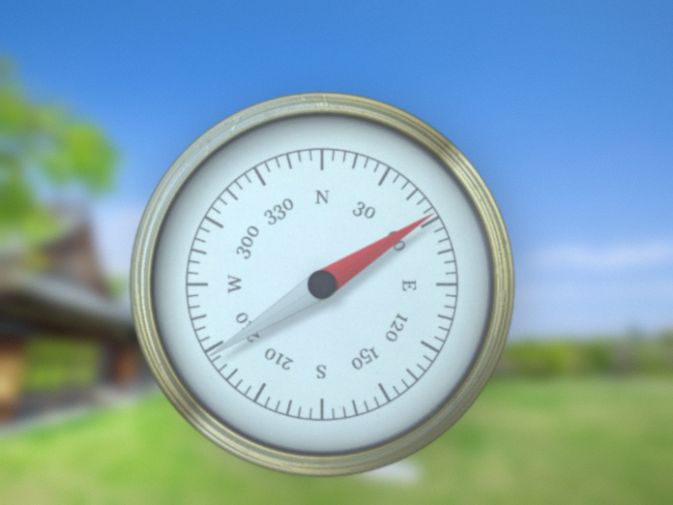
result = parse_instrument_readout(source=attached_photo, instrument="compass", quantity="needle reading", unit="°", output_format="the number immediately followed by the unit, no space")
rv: 57.5°
